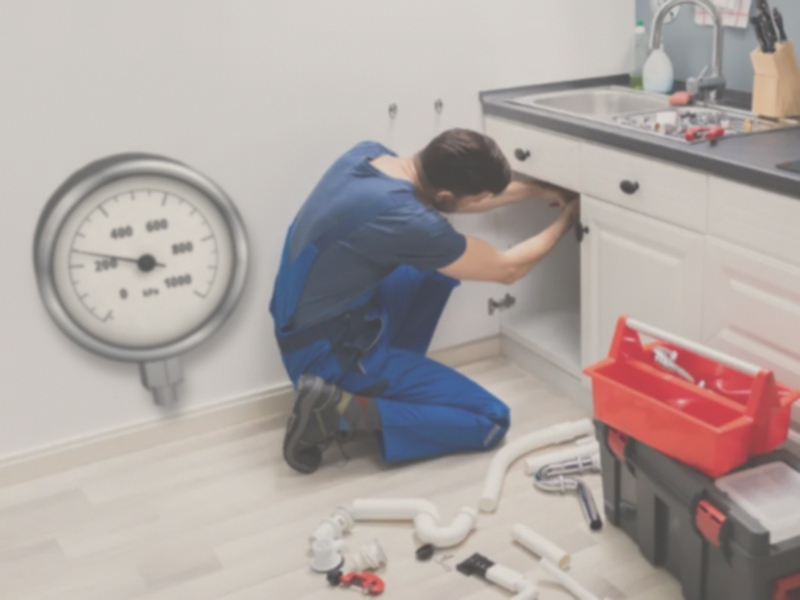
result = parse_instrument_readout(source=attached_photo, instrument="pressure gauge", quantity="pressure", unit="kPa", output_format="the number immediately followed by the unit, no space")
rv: 250kPa
